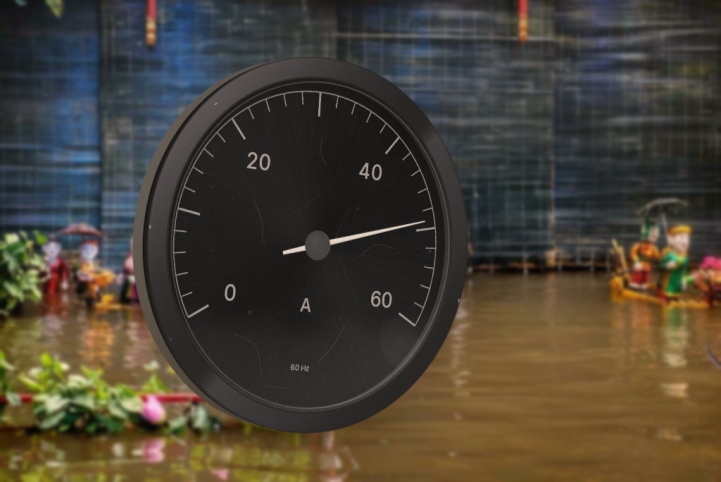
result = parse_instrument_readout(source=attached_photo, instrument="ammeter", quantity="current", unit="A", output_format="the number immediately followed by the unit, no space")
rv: 49A
